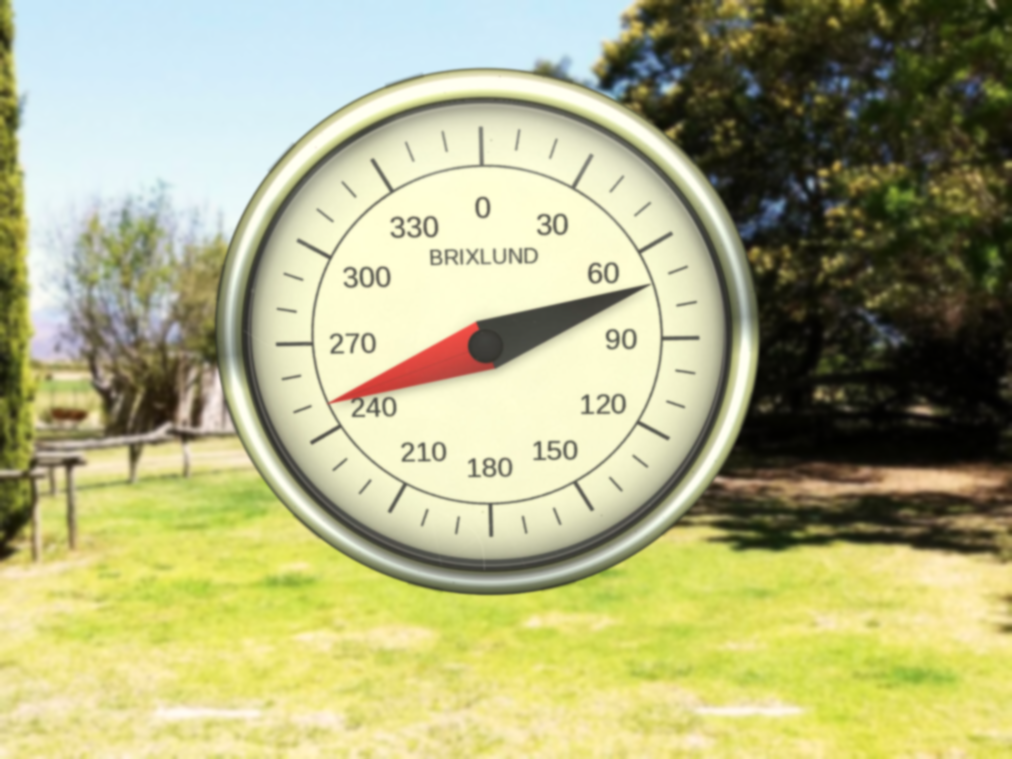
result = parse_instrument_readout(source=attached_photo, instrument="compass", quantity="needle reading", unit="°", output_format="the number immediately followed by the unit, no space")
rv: 250°
